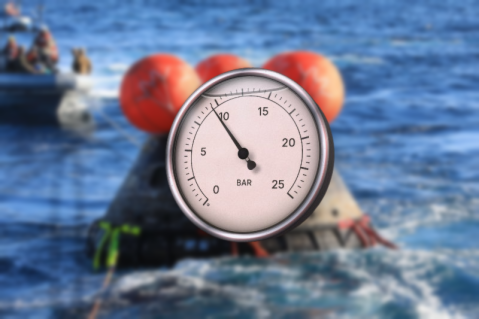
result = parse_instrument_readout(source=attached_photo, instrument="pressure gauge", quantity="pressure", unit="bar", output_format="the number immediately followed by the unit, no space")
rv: 9.5bar
